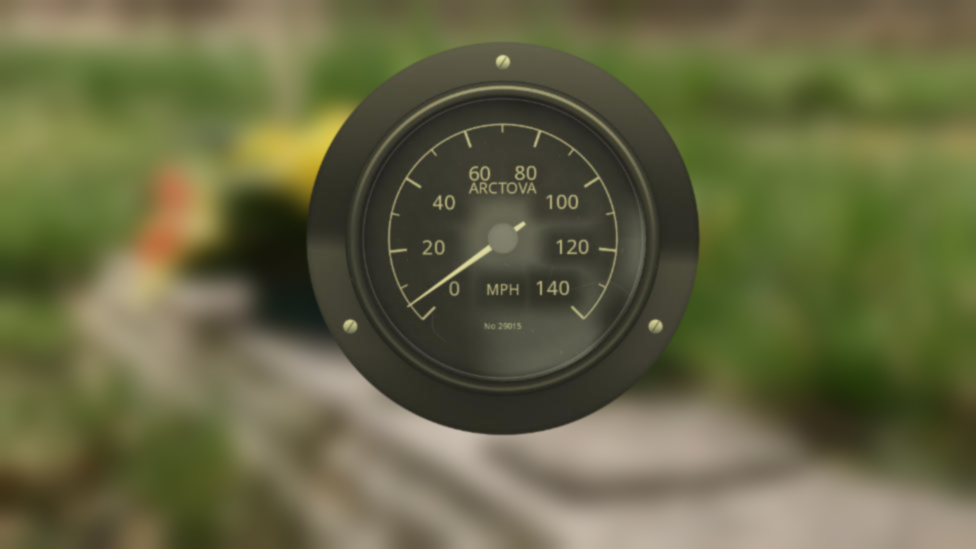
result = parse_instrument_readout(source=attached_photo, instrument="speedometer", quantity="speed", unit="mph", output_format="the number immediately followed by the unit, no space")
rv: 5mph
